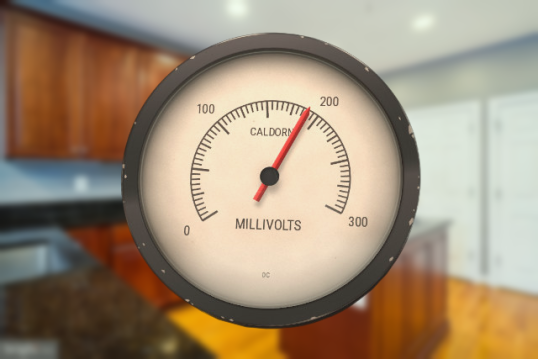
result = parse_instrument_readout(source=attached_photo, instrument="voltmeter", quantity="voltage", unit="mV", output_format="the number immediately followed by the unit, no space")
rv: 190mV
